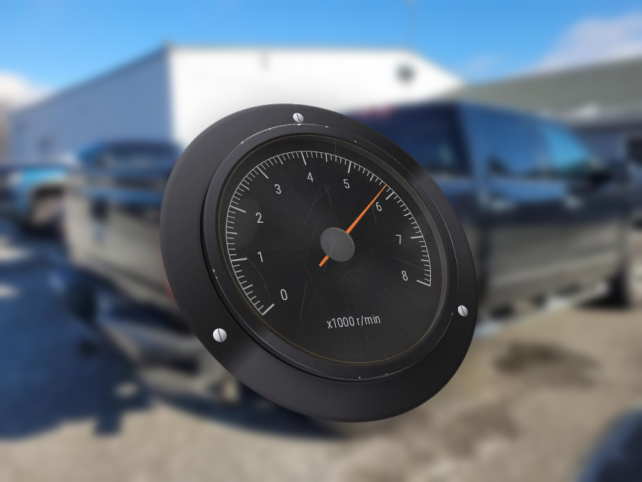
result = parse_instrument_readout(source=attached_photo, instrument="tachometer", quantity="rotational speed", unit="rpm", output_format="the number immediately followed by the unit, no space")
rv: 5800rpm
